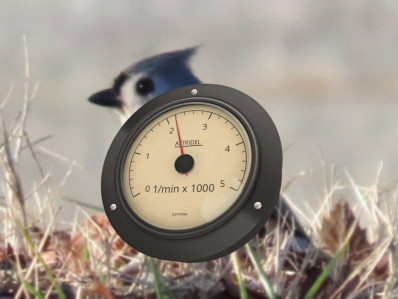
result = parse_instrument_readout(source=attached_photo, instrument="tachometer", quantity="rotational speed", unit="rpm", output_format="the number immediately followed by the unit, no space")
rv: 2200rpm
